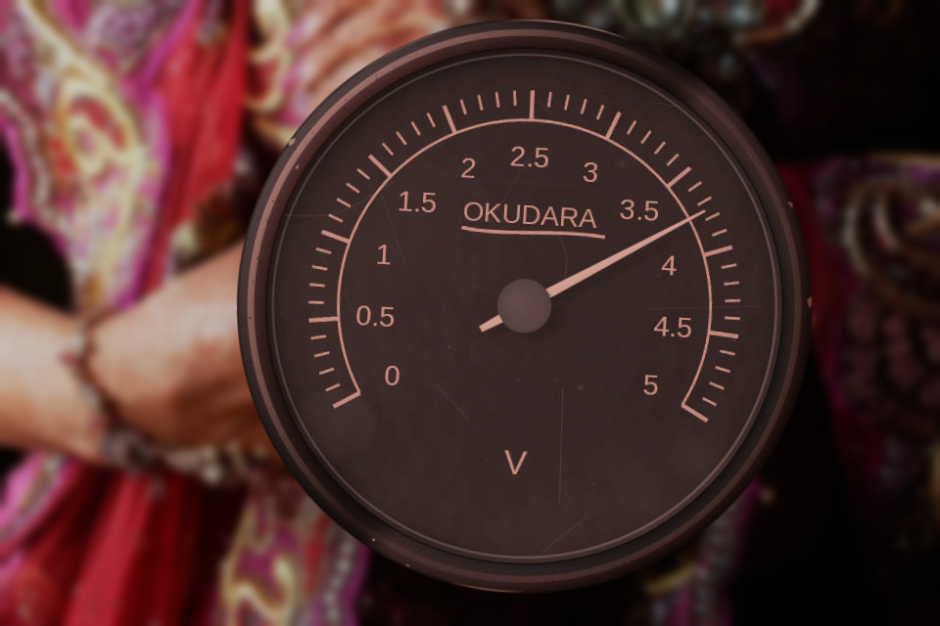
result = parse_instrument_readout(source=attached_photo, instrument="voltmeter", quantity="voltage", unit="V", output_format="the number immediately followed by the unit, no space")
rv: 3.75V
